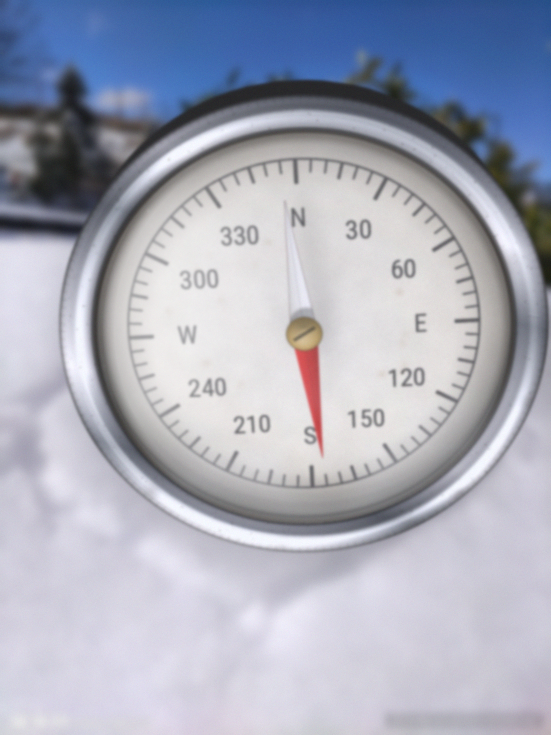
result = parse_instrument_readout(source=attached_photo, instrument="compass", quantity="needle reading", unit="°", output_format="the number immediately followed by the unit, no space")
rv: 175°
